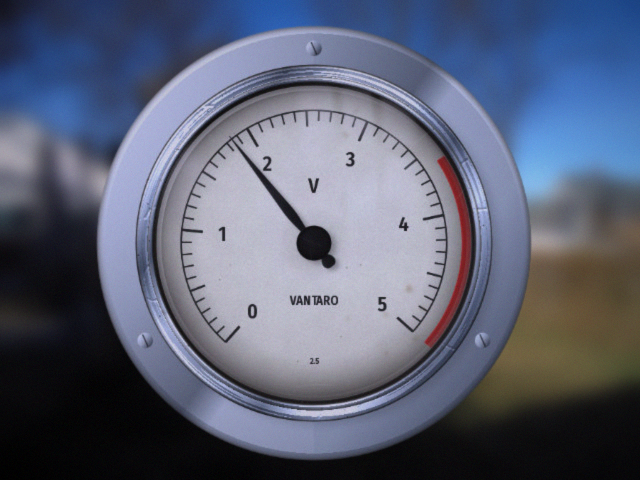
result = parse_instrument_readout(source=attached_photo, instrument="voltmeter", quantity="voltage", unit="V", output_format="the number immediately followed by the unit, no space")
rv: 1.85V
